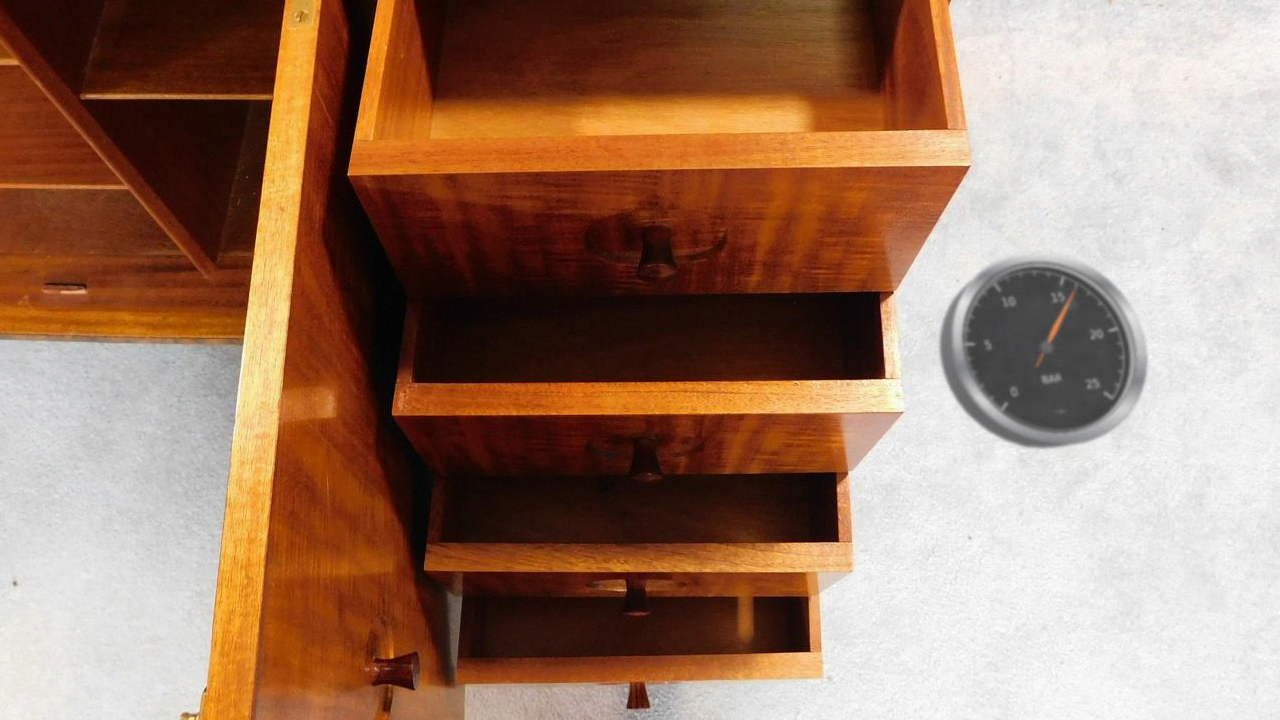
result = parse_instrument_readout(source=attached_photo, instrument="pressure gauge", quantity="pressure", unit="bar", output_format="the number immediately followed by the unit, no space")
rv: 16bar
